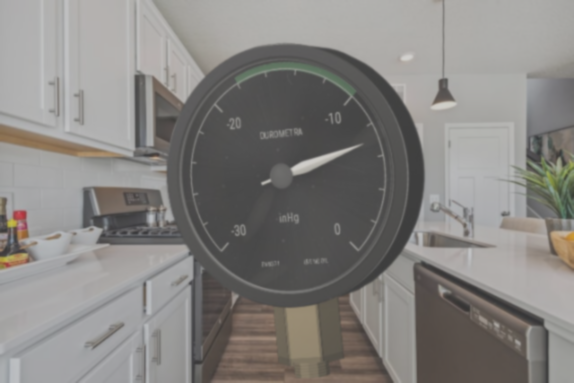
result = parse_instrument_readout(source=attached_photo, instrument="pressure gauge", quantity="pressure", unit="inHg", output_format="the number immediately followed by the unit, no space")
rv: -7inHg
